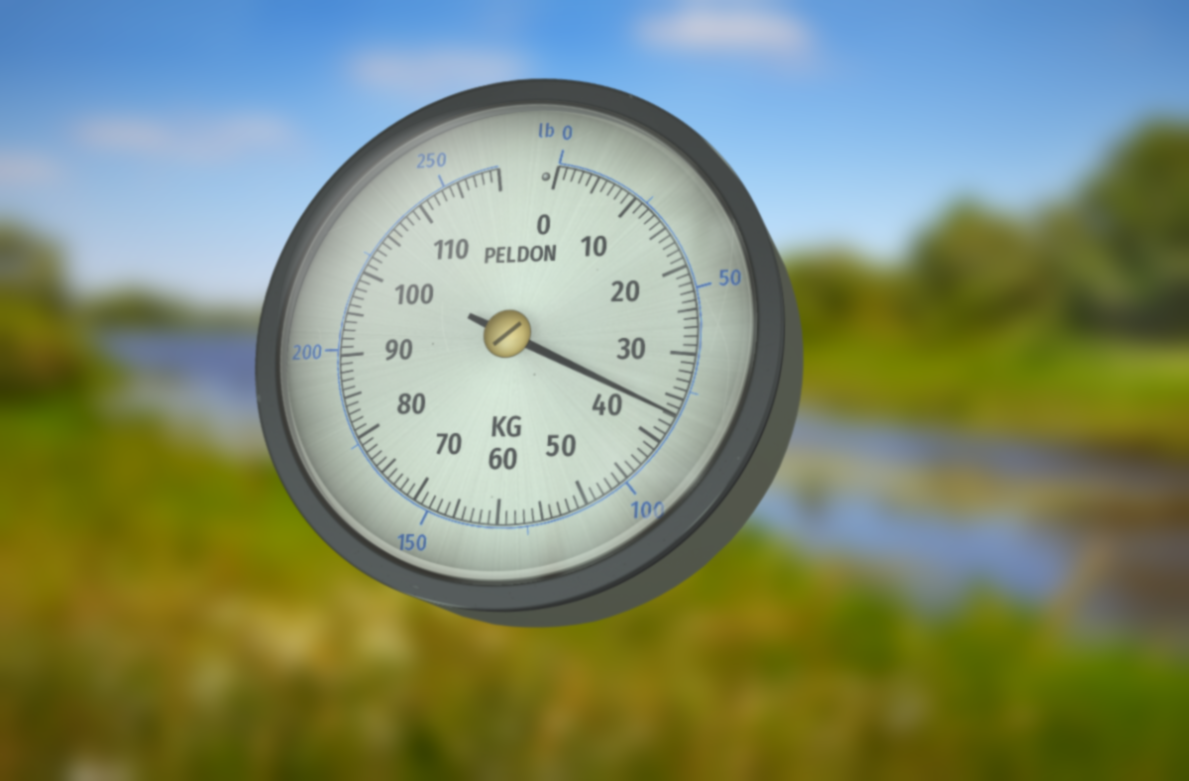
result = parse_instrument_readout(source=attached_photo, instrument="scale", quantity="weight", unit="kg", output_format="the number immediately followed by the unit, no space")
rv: 37kg
